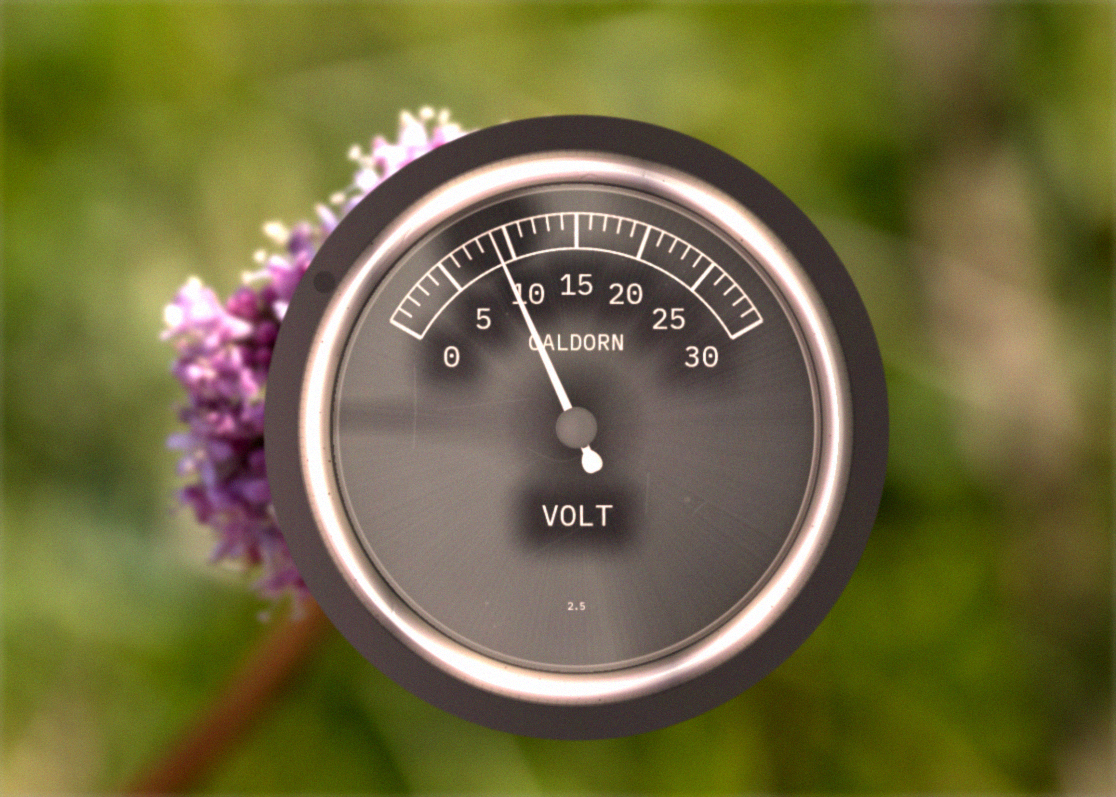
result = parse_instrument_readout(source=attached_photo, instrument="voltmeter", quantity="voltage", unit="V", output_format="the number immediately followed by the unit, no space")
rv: 9V
